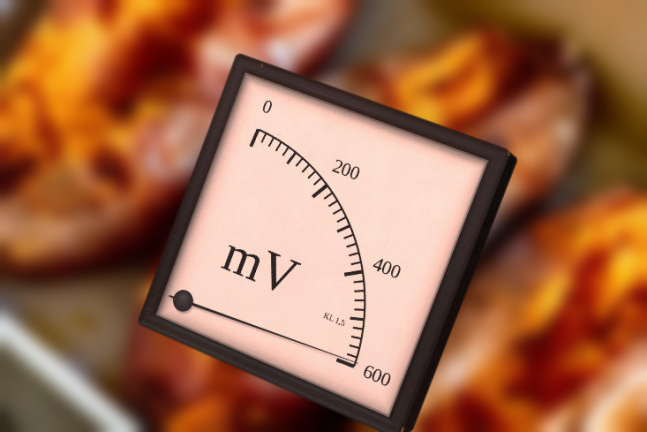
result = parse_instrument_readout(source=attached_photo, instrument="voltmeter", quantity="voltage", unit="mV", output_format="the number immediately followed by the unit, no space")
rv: 590mV
